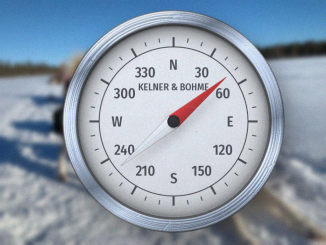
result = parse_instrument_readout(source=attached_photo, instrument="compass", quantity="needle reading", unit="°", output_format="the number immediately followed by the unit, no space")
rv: 50°
